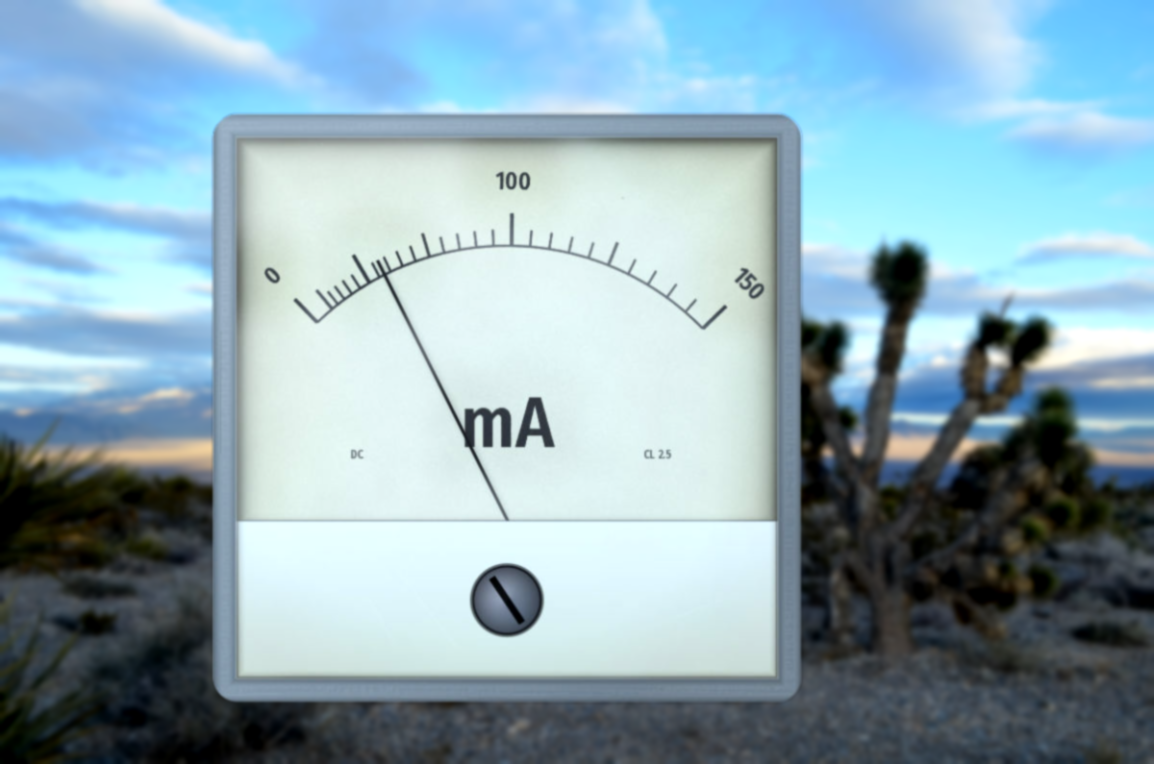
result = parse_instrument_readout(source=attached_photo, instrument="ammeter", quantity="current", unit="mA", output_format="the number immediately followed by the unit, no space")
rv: 57.5mA
